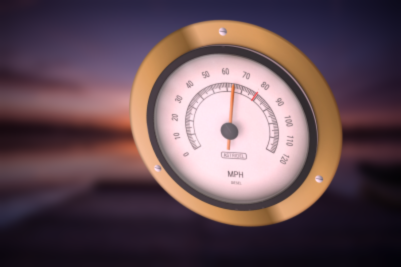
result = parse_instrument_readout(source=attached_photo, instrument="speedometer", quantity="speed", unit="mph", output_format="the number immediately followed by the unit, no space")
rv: 65mph
